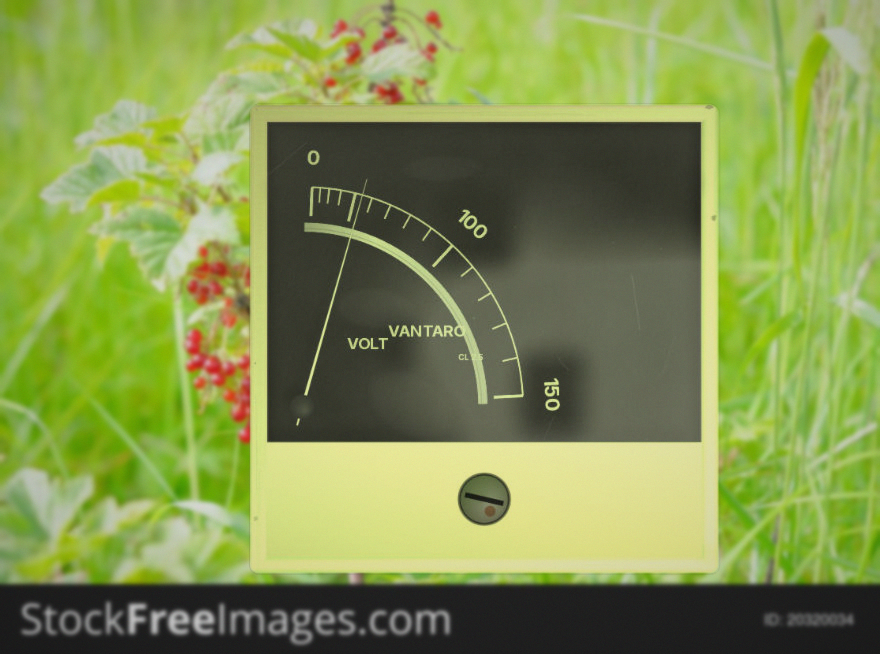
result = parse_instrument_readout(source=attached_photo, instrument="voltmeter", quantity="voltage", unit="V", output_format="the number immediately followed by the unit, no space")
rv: 55V
